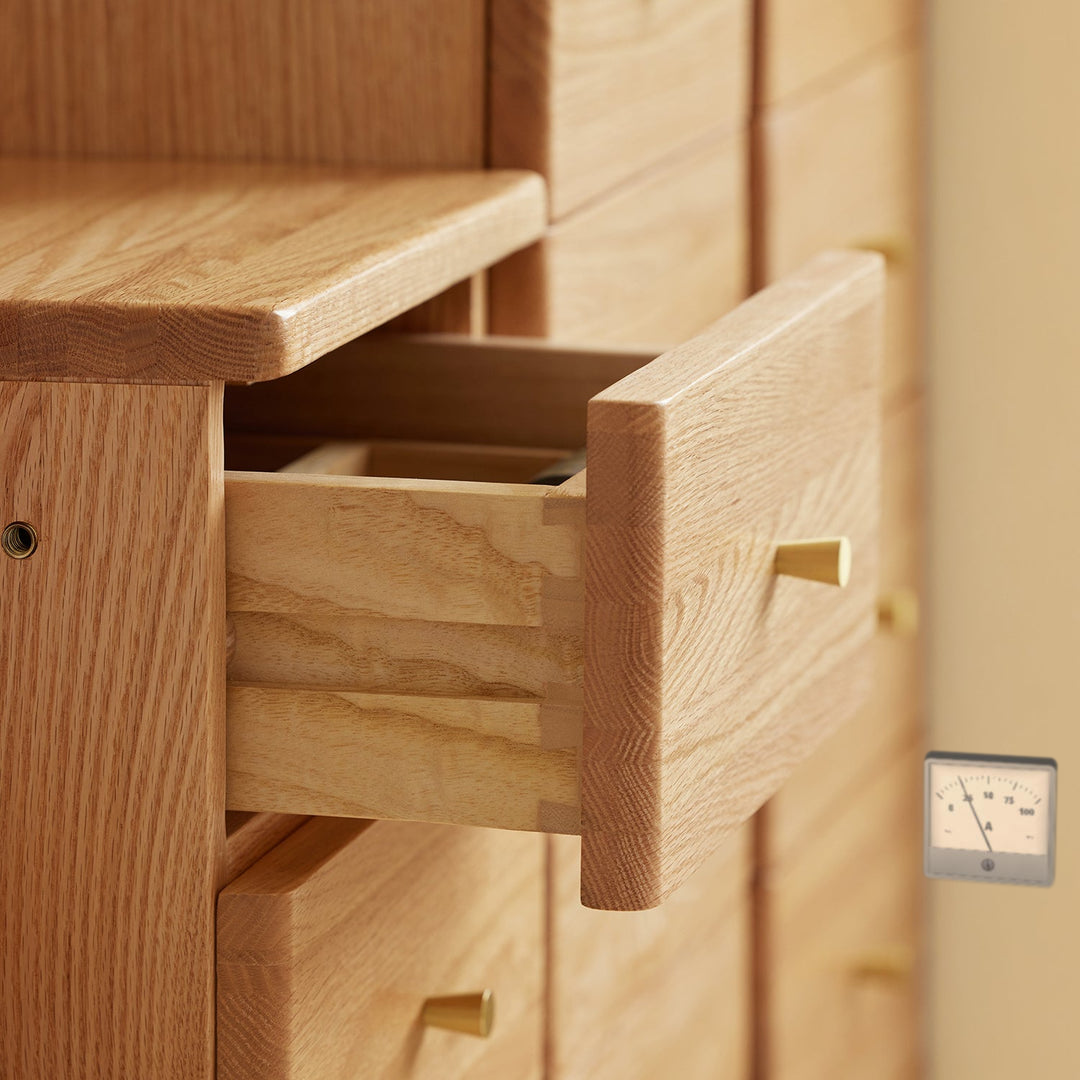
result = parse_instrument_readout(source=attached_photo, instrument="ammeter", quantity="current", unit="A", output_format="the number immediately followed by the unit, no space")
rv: 25A
